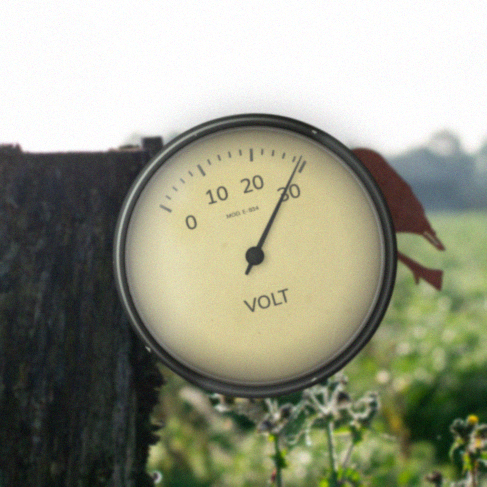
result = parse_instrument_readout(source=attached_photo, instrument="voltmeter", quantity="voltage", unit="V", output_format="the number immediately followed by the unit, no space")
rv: 29V
